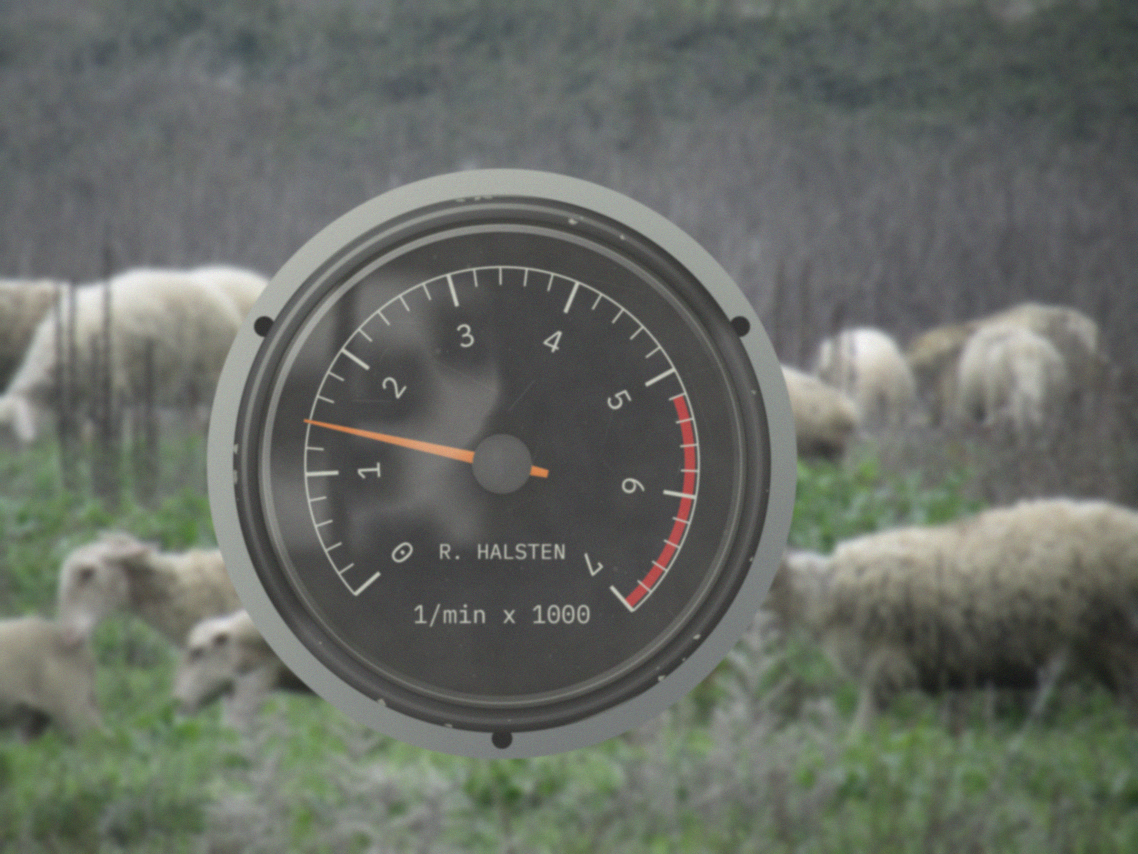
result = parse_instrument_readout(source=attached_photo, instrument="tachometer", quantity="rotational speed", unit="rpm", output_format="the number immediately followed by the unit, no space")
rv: 1400rpm
